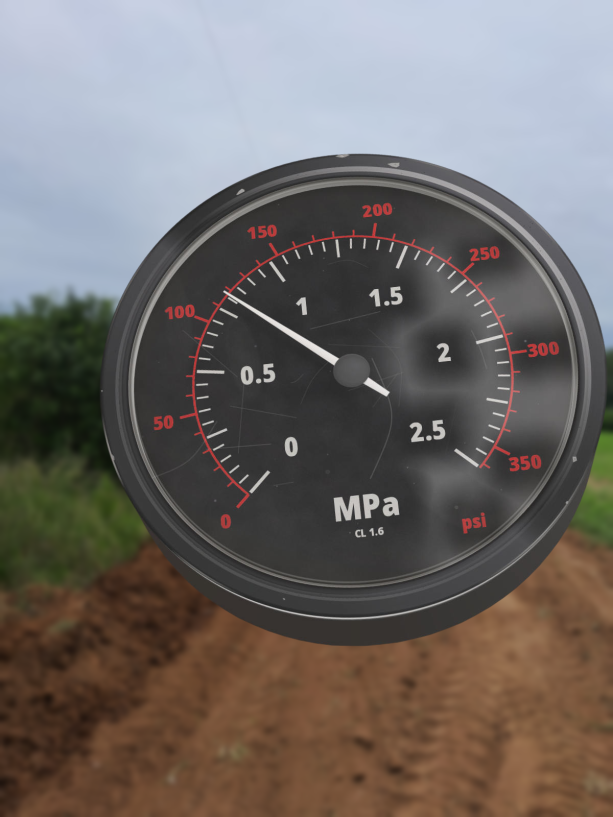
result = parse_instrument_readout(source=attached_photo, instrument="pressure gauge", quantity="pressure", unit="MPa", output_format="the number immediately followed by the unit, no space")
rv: 0.8MPa
